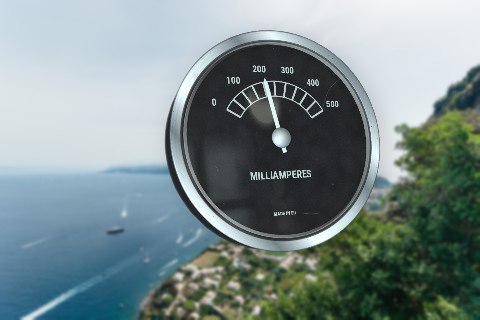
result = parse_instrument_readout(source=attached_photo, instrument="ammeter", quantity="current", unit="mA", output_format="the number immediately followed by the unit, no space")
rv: 200mA
